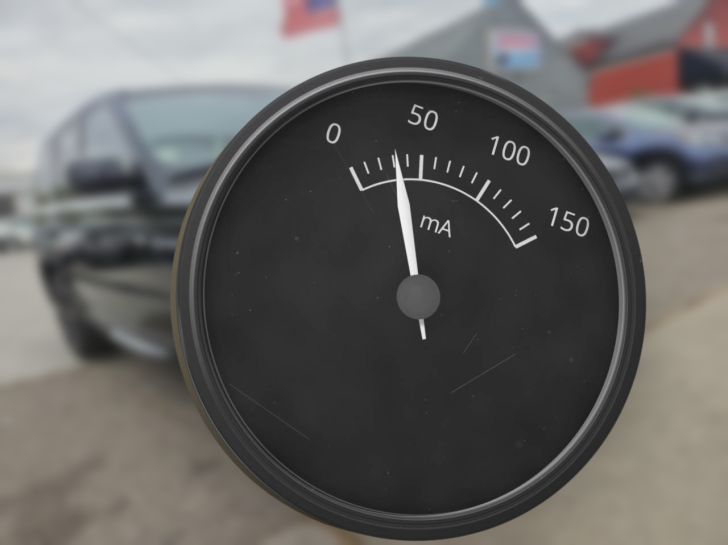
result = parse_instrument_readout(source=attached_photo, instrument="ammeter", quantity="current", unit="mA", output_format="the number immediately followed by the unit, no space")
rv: 30mA
